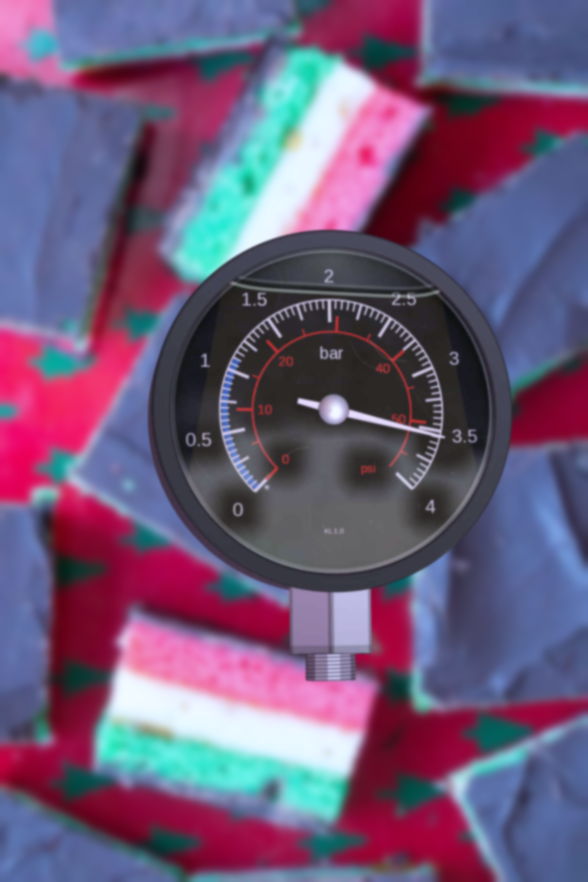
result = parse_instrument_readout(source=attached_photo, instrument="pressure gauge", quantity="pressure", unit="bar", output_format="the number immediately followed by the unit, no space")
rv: 3.55bar
